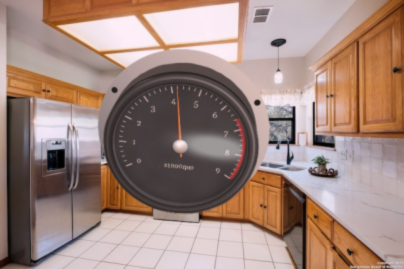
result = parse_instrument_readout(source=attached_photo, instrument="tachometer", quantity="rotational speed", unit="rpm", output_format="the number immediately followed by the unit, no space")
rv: 4200rpm
